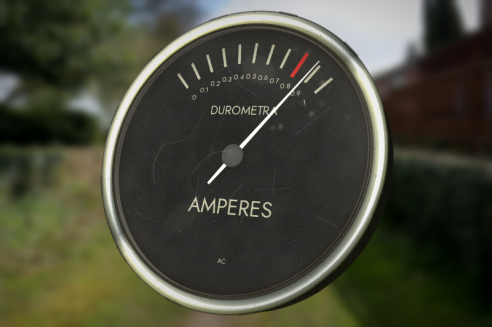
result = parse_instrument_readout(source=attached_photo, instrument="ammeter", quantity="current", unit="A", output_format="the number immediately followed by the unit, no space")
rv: 0.9A
